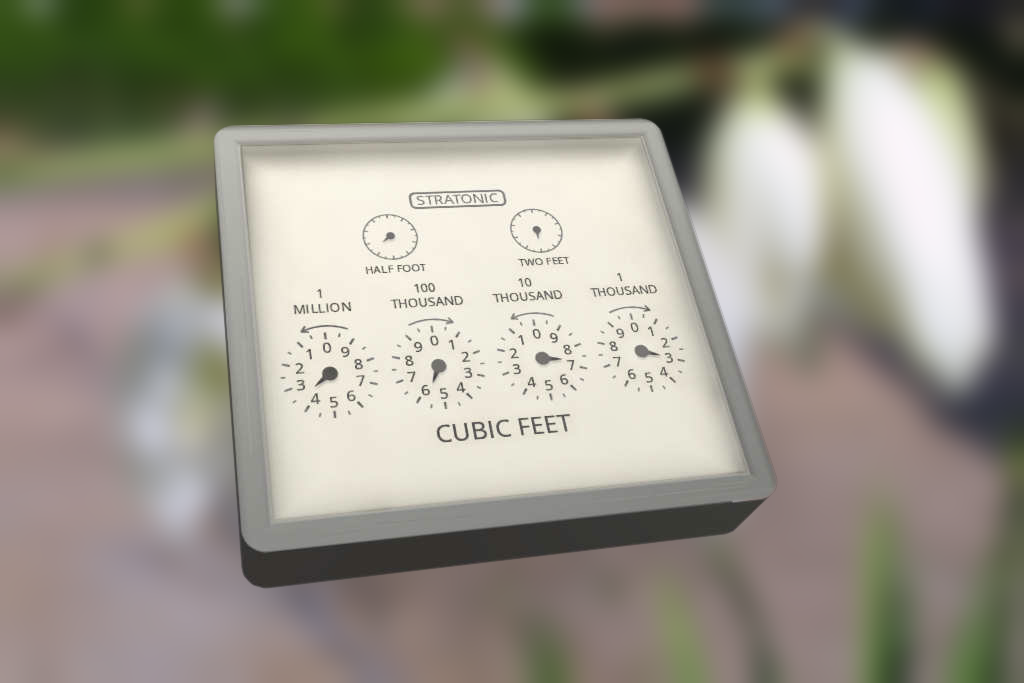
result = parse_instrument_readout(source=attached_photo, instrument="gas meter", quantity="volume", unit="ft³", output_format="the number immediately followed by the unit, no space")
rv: 357300ft³
